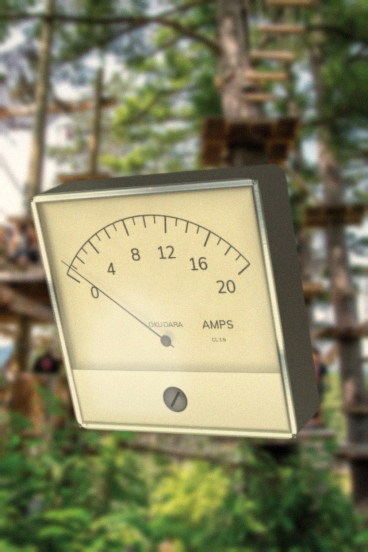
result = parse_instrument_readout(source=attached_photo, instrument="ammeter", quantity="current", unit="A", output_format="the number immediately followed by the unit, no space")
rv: 1A
